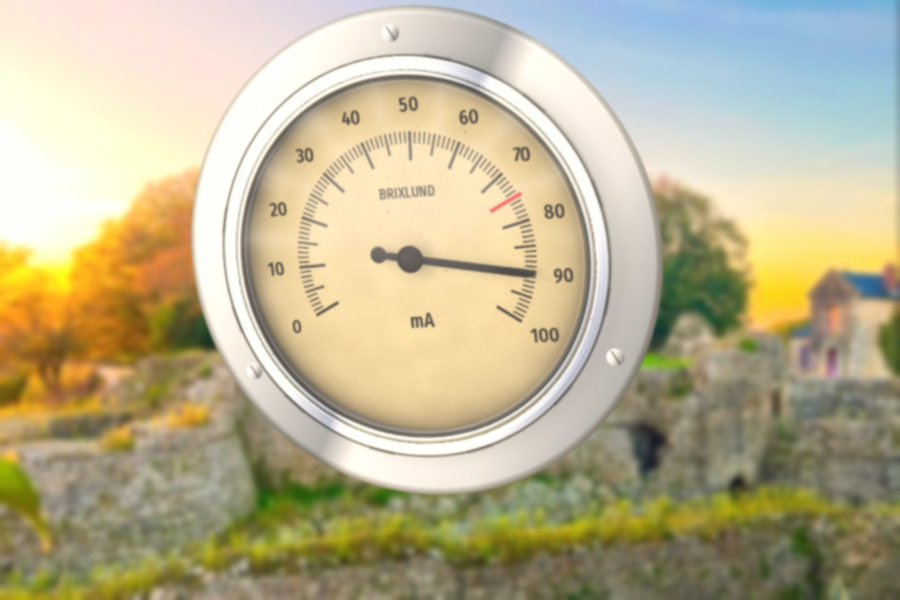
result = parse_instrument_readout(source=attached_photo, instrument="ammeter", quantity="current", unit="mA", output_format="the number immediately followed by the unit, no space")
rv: 90mA
